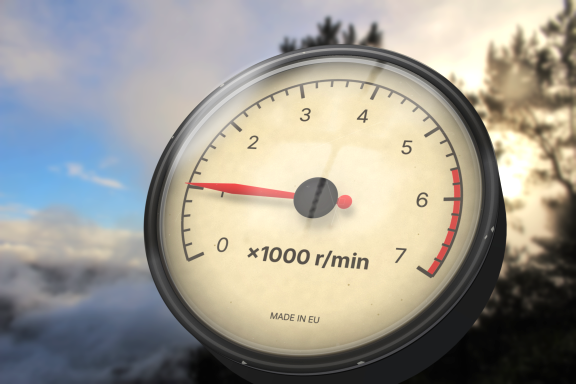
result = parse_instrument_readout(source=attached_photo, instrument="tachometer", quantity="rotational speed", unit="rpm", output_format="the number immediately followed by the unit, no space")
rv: 1000rpm
